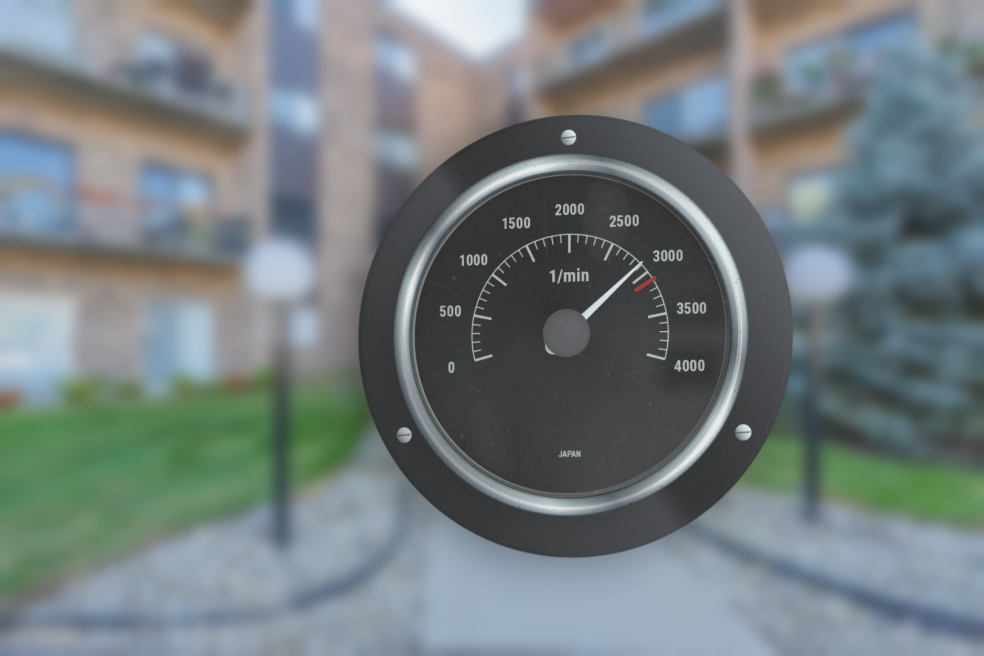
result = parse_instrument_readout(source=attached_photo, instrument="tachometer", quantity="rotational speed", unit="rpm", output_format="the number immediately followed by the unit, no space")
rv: 2900rpm
